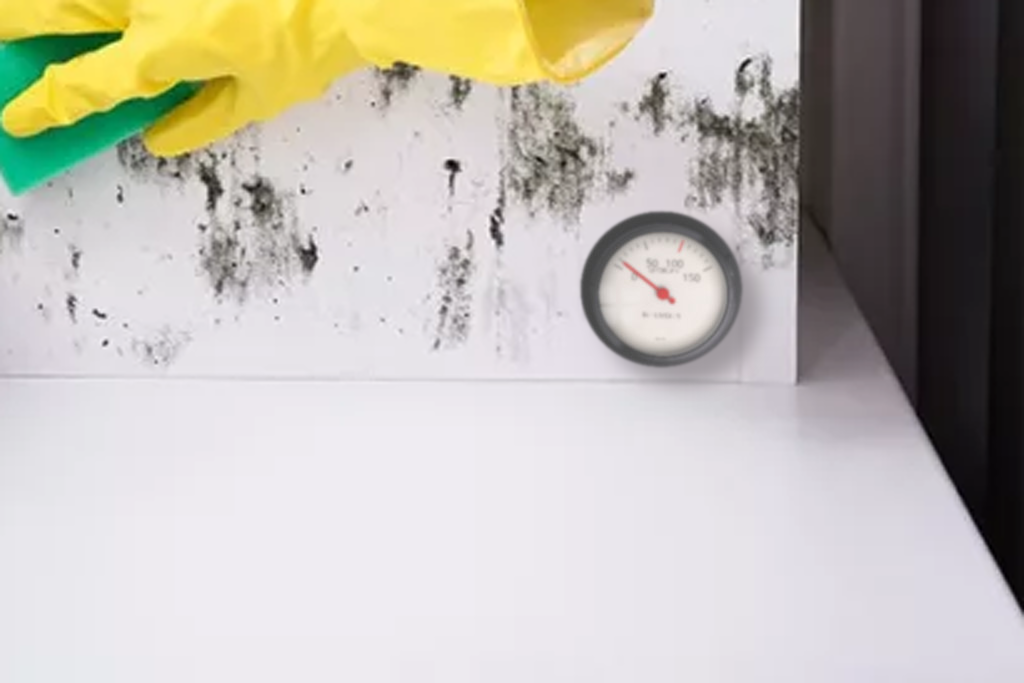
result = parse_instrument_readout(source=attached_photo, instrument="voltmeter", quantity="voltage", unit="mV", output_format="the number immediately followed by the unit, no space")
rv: 10mV
